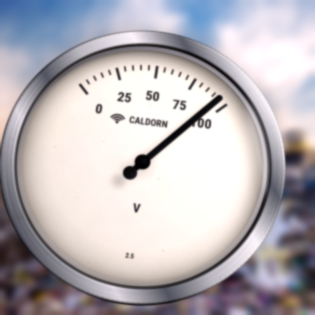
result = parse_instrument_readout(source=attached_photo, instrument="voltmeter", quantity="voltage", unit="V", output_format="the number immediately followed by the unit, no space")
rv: 95V
